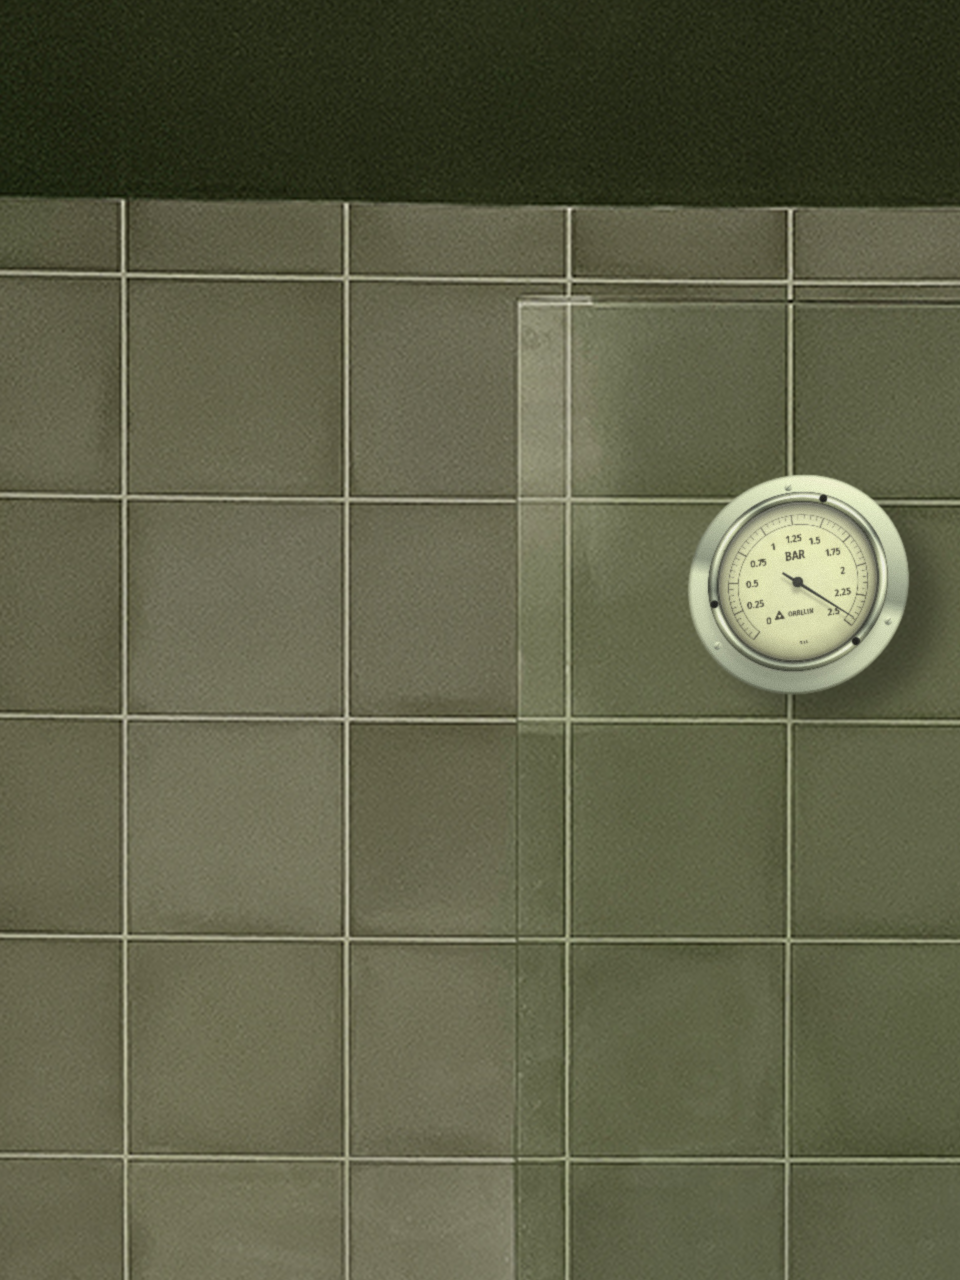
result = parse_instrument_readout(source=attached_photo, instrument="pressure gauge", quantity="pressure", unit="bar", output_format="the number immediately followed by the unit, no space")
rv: 2.45bar
